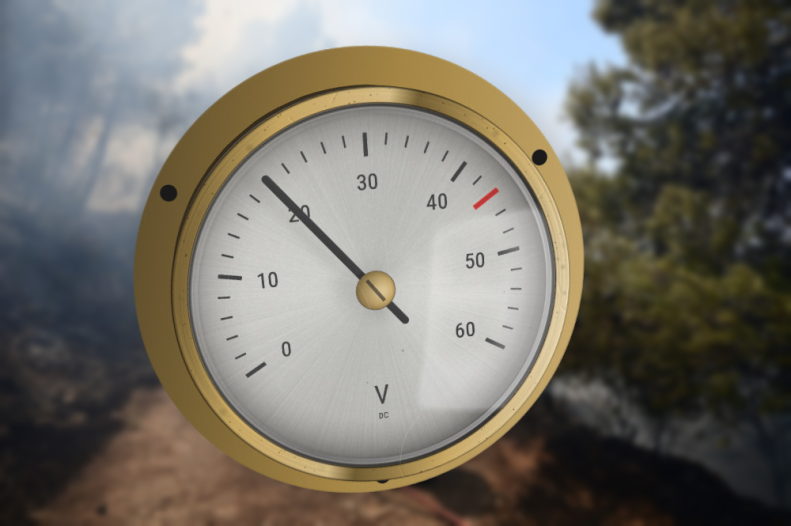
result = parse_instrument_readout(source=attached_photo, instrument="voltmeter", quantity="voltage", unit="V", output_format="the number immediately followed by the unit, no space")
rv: 20V
